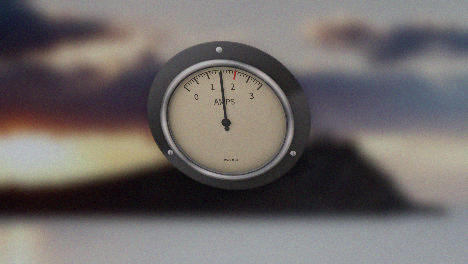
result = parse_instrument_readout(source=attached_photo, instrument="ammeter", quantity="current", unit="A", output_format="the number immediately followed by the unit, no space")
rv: 1.5A
